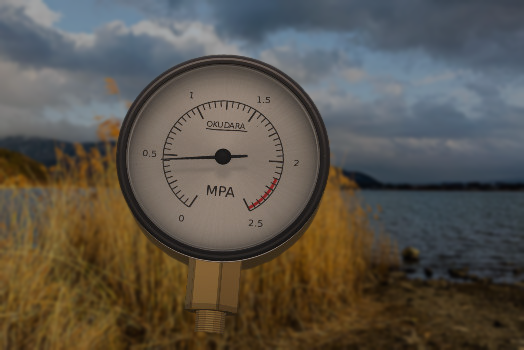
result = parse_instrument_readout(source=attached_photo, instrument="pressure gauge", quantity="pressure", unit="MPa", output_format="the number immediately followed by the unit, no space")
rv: 0.45MPa
